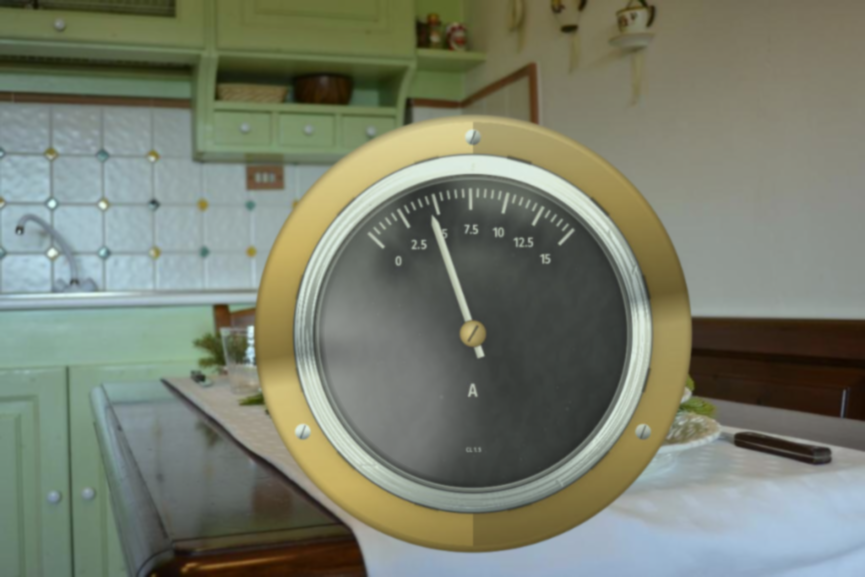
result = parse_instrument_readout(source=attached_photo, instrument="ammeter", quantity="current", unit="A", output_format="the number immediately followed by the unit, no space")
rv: 4.5A
